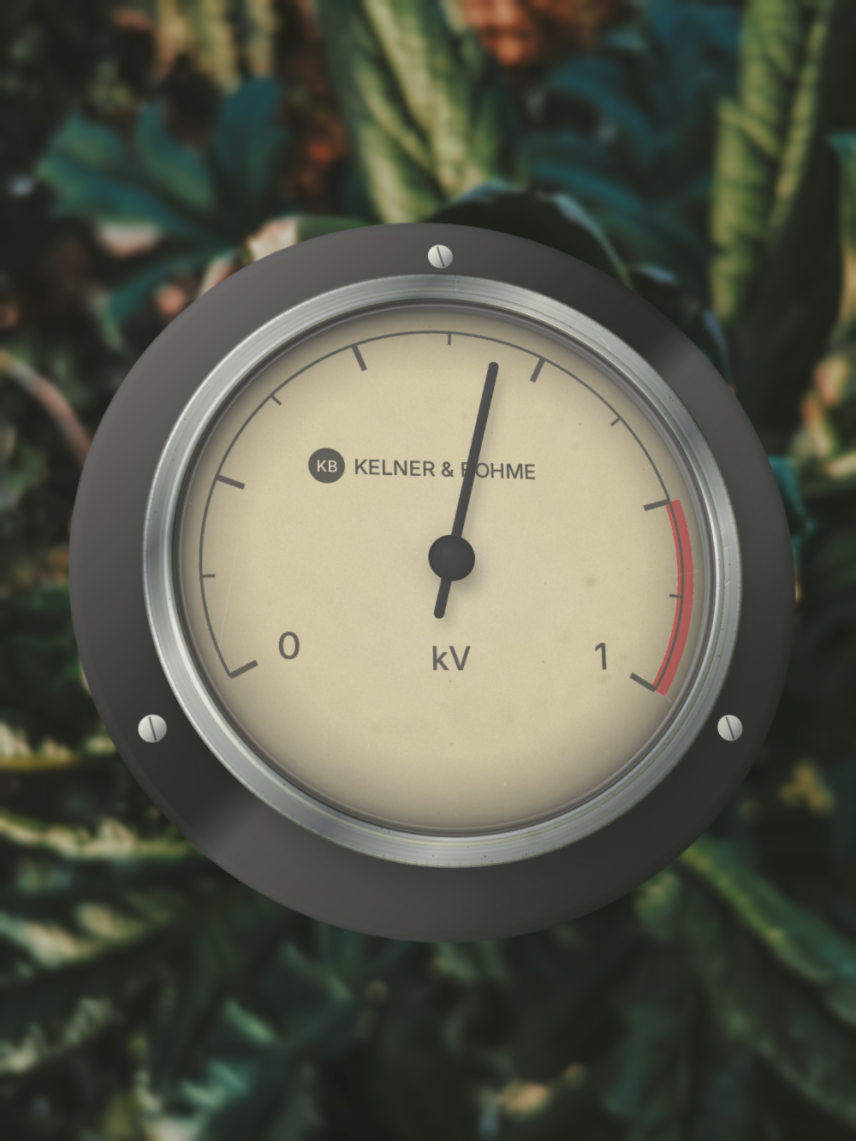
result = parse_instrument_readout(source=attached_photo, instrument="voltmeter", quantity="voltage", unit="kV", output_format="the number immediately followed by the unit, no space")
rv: 0.55kV
